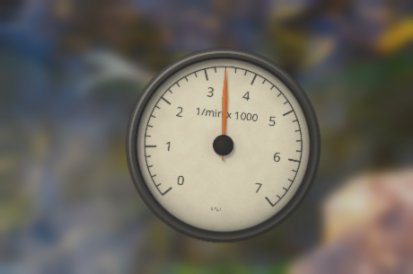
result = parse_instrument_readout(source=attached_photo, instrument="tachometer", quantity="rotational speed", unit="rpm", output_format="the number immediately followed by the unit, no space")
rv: 3400rpm
